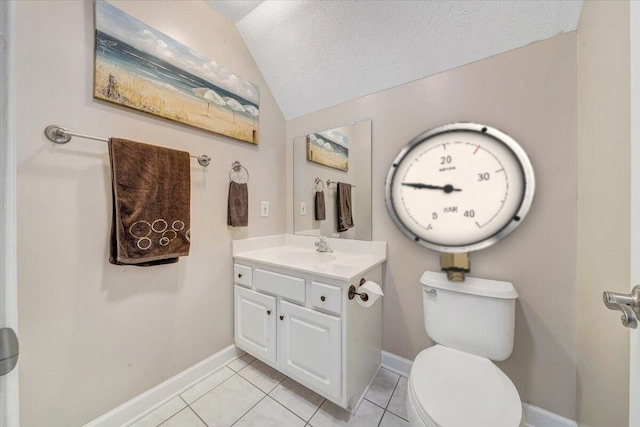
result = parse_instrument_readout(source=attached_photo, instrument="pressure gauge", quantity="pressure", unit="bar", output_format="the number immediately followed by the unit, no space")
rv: 10bar
